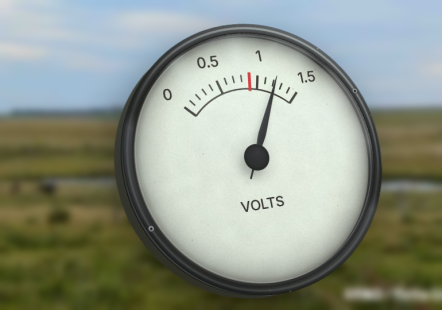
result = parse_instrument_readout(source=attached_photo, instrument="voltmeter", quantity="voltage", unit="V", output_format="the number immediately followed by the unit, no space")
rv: 1.2V
